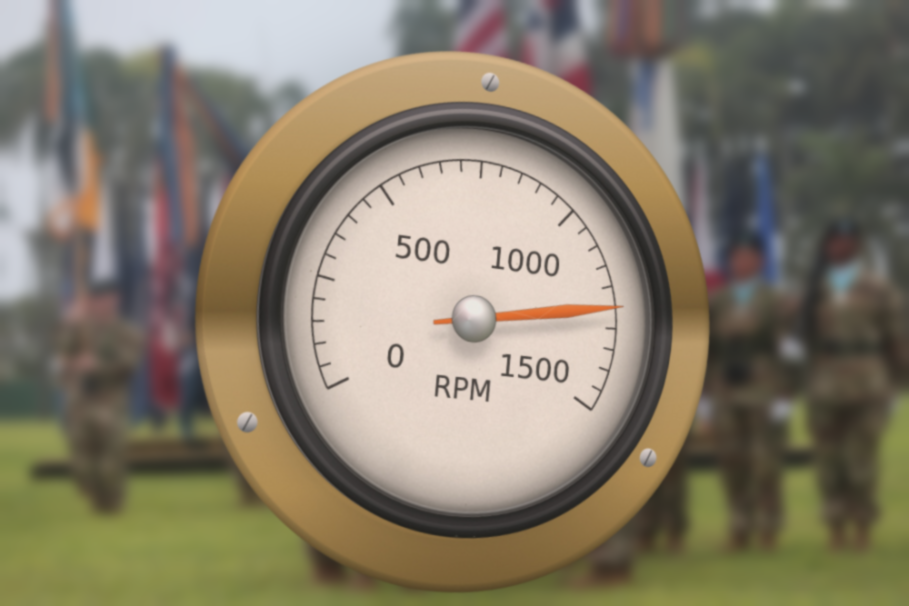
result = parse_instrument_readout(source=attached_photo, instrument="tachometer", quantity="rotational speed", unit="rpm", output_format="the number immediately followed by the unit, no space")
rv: 1250rpm
